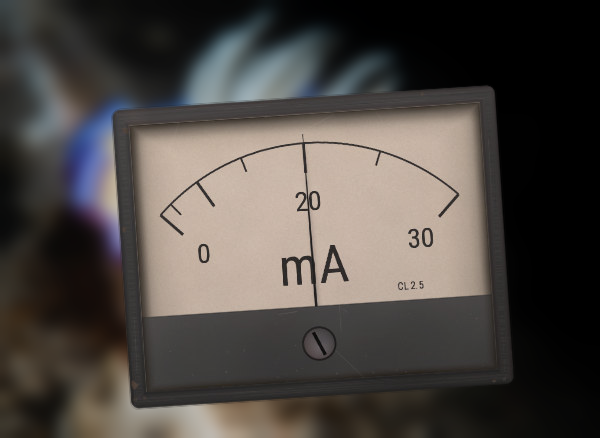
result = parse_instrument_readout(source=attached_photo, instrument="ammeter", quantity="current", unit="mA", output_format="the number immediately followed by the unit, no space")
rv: 20mA
